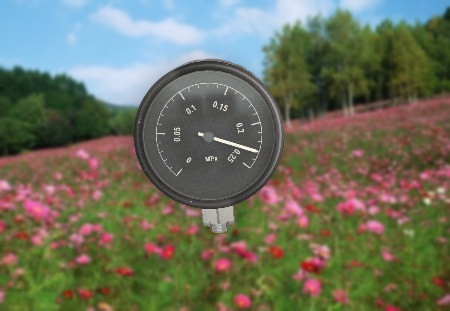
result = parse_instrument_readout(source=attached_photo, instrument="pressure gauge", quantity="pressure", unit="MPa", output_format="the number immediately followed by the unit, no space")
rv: 0.23MPa
